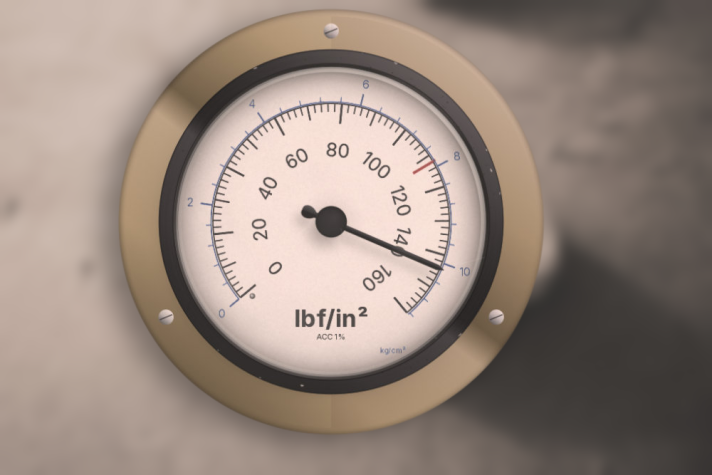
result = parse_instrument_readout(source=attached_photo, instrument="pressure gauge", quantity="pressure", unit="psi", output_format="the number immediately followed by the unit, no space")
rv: 144psi
